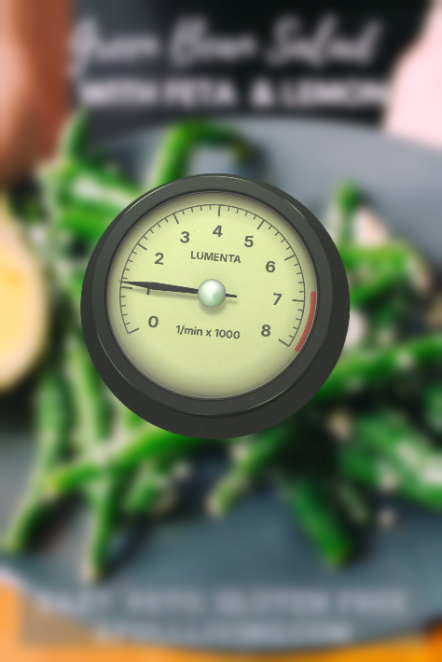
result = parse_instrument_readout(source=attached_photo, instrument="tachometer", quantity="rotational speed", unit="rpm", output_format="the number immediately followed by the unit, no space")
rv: 1100rpm
